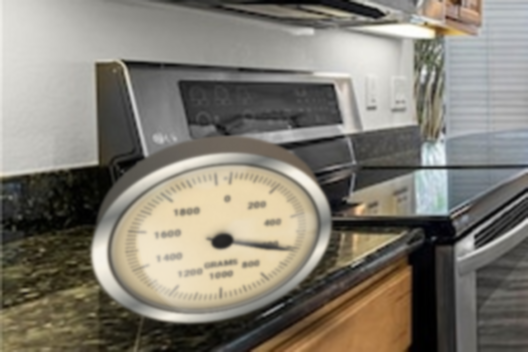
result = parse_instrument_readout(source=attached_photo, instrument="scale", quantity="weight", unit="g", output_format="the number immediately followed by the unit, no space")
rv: 600g
